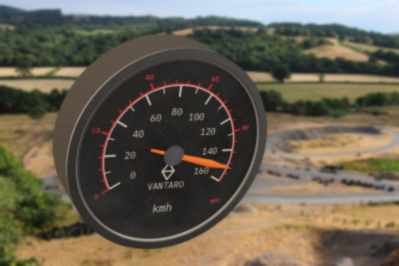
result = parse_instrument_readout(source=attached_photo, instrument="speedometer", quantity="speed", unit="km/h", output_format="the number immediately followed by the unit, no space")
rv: 150km/h
